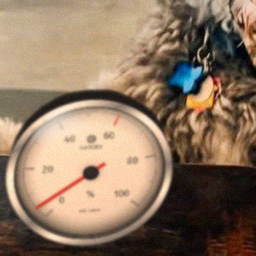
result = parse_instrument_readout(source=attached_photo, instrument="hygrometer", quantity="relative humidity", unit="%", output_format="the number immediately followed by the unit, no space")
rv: 5%
